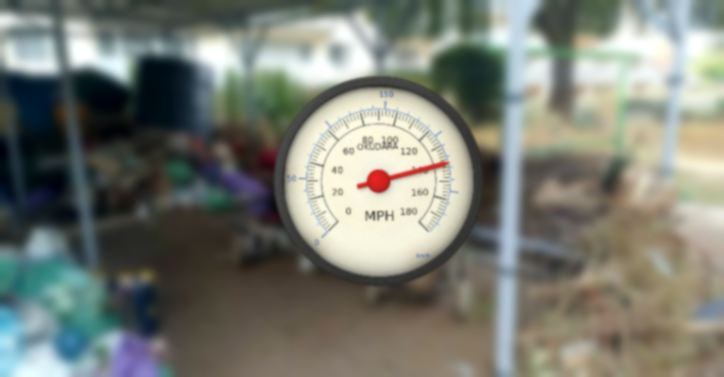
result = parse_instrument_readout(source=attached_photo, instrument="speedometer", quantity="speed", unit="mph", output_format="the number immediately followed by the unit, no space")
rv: 140mph
